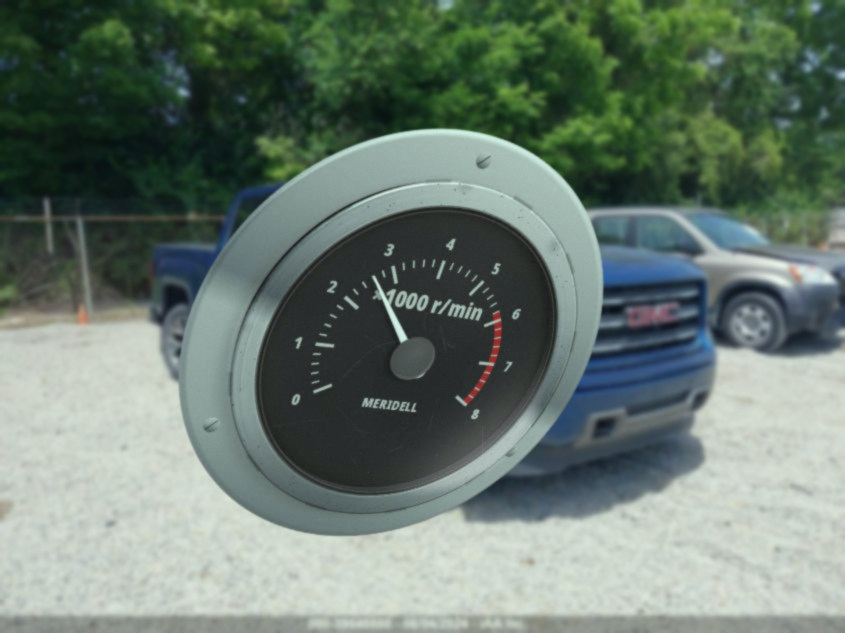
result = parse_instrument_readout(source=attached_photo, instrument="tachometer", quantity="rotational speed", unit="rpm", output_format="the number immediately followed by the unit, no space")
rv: 2600rpm
